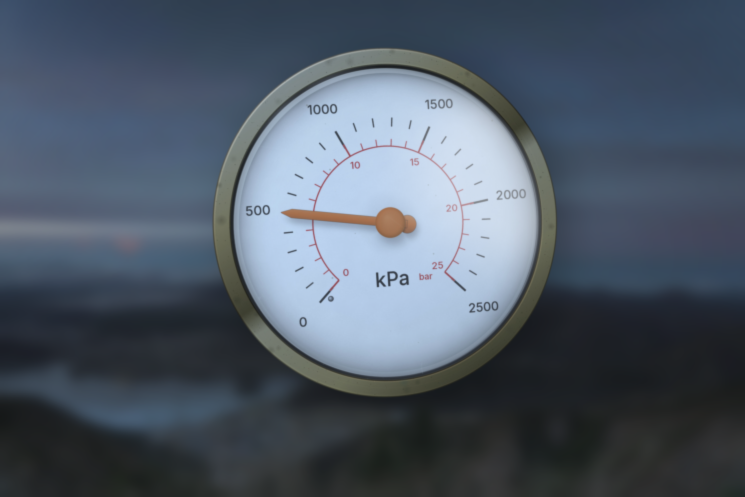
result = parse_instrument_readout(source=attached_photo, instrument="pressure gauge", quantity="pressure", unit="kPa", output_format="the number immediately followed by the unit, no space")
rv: 500kPa
